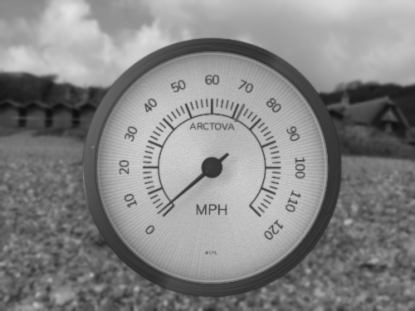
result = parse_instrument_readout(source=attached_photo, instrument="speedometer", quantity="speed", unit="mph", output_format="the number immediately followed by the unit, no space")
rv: 2mph
